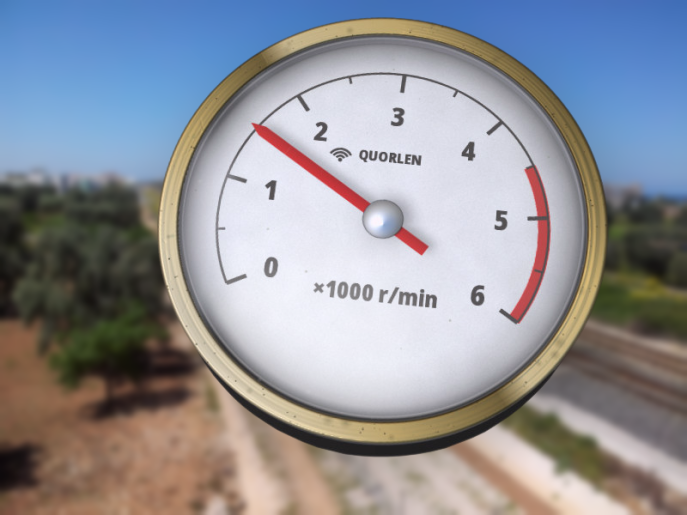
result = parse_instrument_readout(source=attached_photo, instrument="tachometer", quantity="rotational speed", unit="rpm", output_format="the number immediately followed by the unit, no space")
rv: 1500rpm
